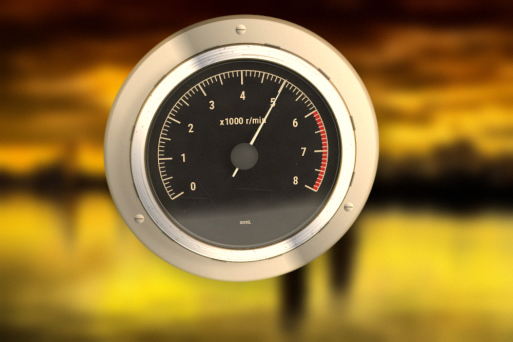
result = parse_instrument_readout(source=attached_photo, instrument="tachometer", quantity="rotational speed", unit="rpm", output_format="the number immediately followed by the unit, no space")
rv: 5000rpm
